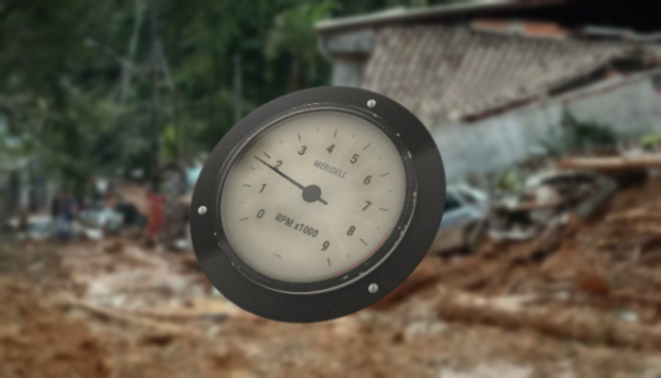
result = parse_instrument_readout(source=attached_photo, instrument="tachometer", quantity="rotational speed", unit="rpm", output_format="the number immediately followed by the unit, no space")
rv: 1750rpm
